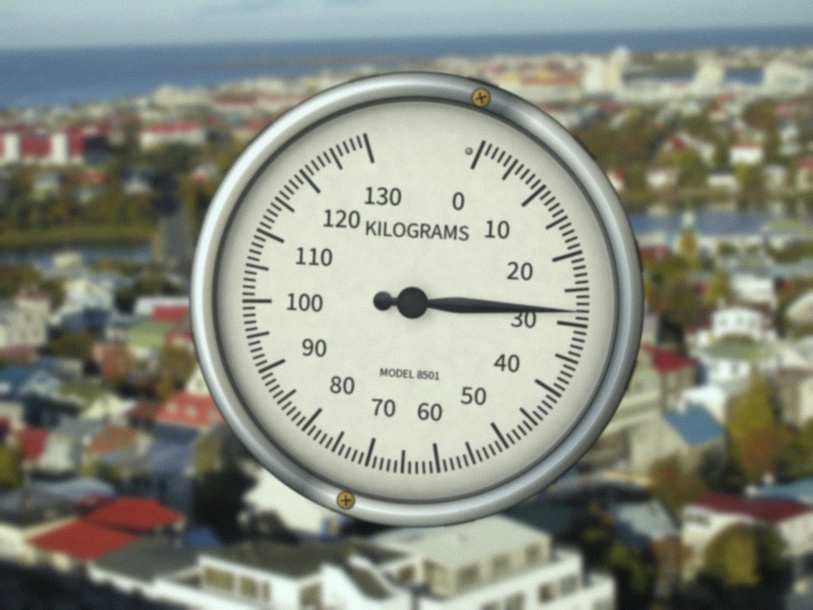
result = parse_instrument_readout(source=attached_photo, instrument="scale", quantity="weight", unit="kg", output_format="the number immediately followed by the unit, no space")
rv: 28kg
